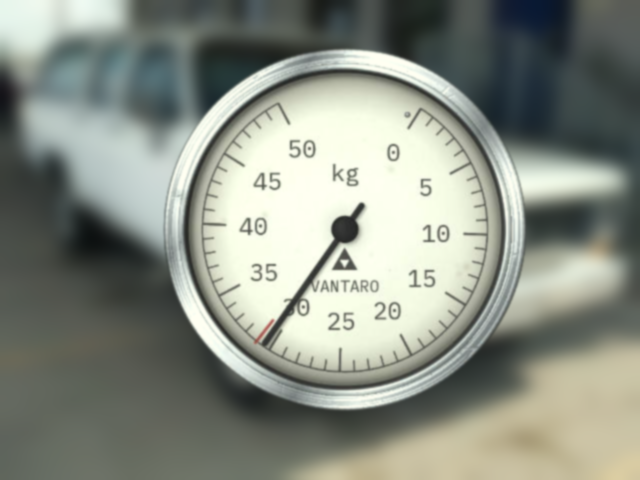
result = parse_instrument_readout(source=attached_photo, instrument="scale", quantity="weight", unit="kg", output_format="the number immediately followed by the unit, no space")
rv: 30.5kg
